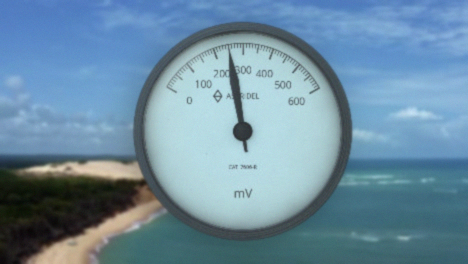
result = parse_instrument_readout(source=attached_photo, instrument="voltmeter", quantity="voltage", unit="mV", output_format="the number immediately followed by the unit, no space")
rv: 250mV
